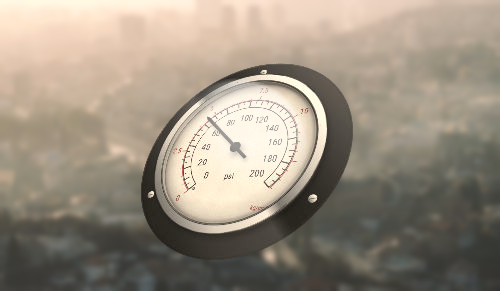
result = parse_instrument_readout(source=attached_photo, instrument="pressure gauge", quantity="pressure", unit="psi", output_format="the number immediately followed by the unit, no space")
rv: 65psi
